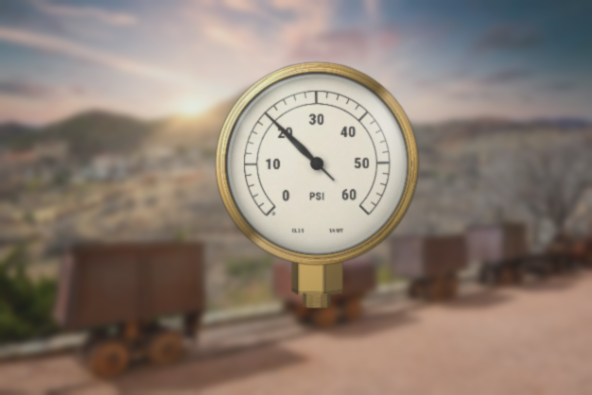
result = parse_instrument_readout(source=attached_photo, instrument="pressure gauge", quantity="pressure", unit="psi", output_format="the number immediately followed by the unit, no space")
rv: 20psi
